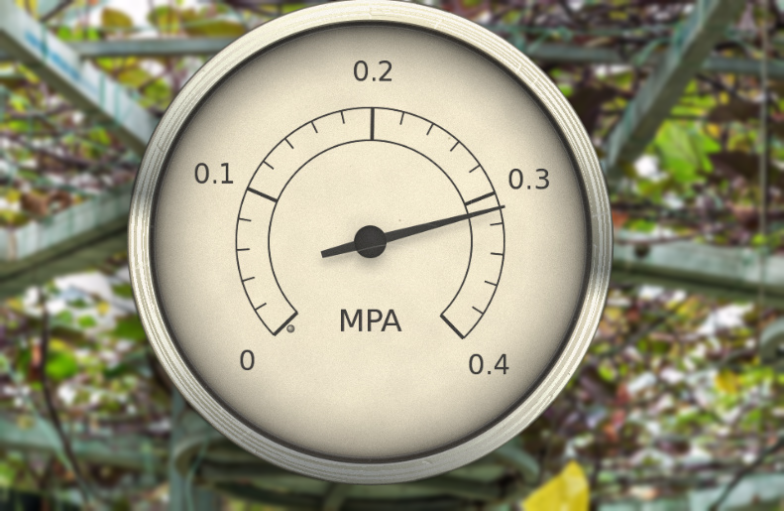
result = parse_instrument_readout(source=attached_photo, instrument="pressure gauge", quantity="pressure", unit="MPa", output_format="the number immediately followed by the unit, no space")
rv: 0.31MPa
